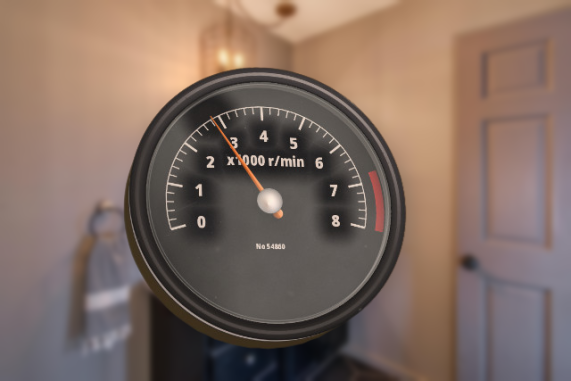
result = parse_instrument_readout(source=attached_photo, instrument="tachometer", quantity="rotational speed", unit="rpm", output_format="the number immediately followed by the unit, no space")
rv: 2800rpm
